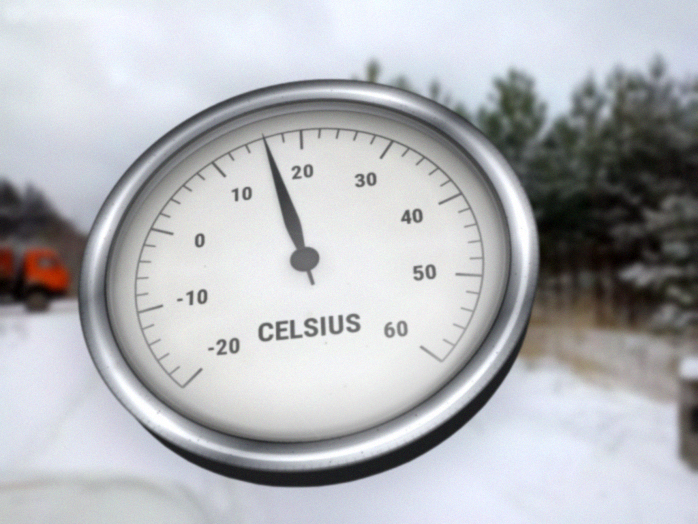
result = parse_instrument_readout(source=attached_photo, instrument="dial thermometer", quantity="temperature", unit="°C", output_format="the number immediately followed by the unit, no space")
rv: 16°C
